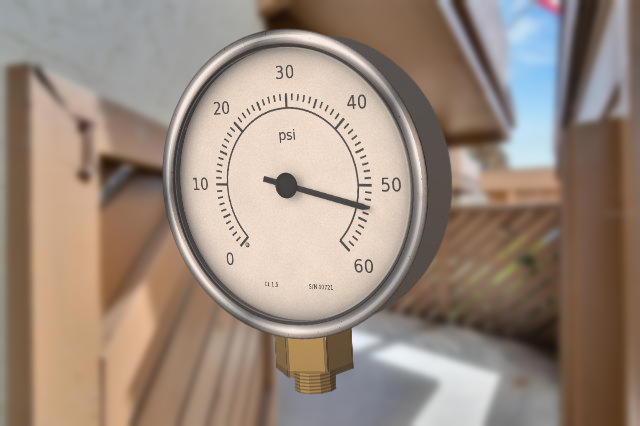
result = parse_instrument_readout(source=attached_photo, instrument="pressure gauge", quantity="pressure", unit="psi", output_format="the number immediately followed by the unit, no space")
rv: 53psi
